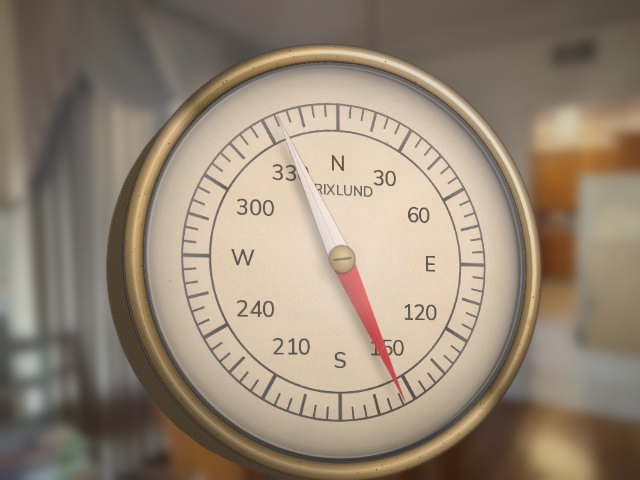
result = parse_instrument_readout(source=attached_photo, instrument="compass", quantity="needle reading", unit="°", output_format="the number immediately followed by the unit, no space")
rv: 155°
